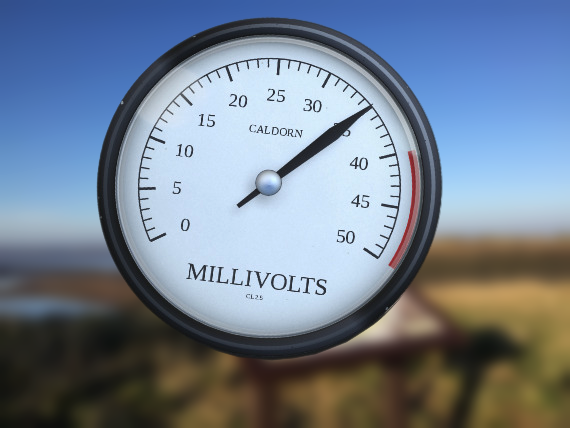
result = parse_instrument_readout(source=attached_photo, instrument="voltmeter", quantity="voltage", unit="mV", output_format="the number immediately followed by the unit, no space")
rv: 35mV
